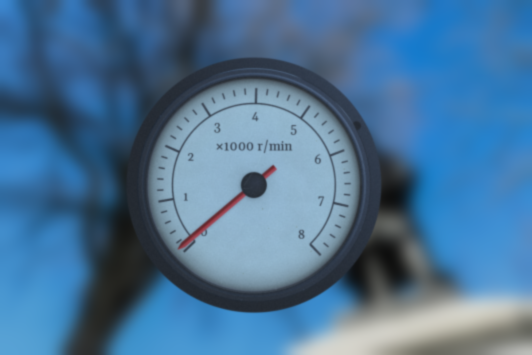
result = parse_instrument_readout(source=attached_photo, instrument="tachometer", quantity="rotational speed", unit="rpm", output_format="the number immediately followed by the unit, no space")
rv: 100rpm
